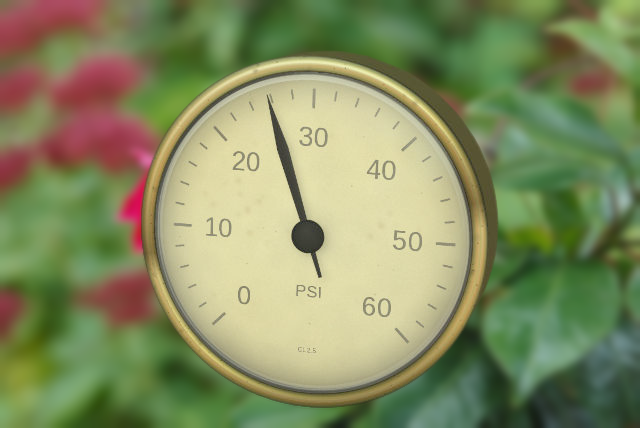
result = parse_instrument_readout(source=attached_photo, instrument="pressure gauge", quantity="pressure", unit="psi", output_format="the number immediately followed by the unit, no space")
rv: 26psi
